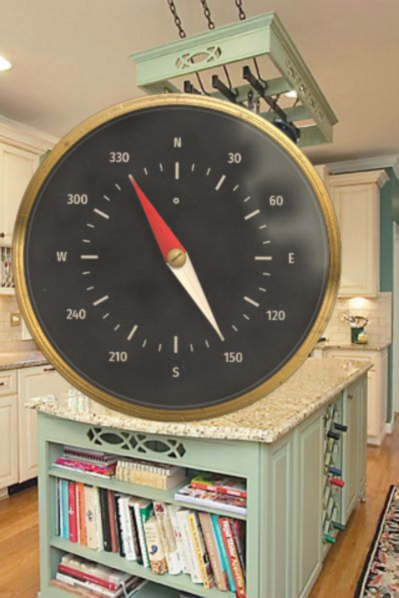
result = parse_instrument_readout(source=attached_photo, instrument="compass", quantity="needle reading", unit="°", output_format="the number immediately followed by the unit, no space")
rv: 330°
